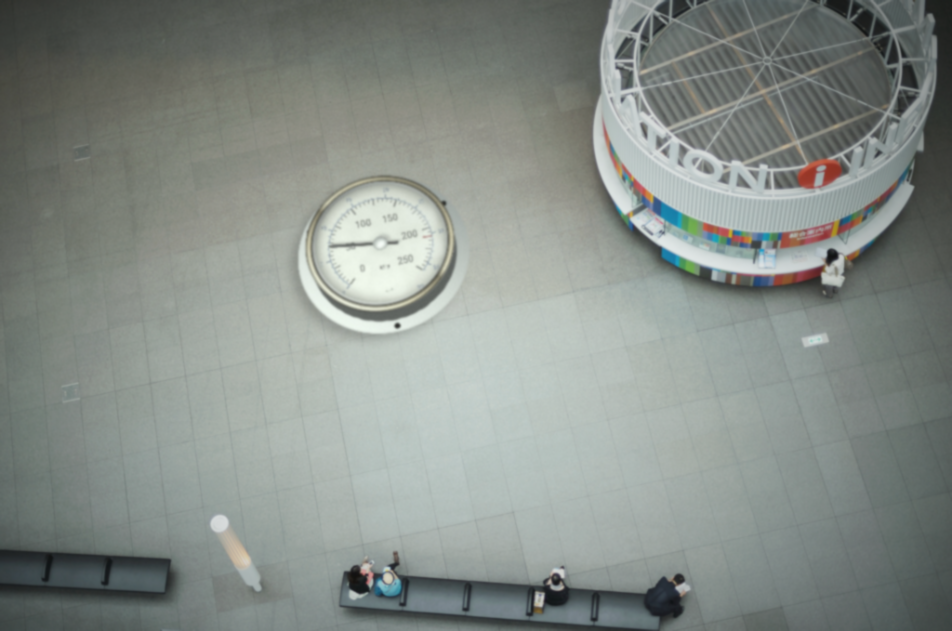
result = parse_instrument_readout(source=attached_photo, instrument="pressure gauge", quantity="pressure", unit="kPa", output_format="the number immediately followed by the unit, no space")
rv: 50kPa
